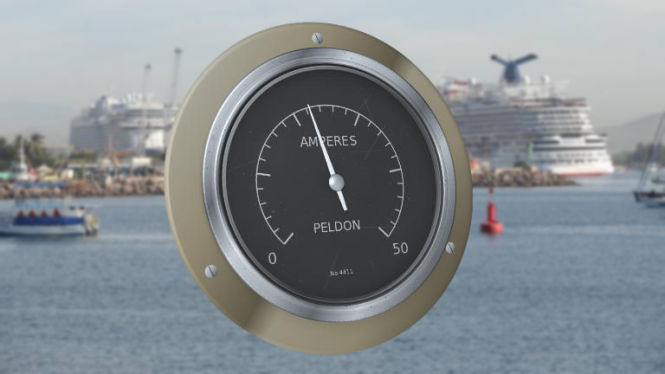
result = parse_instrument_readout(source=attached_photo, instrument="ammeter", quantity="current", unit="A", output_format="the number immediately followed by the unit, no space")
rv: 22A
